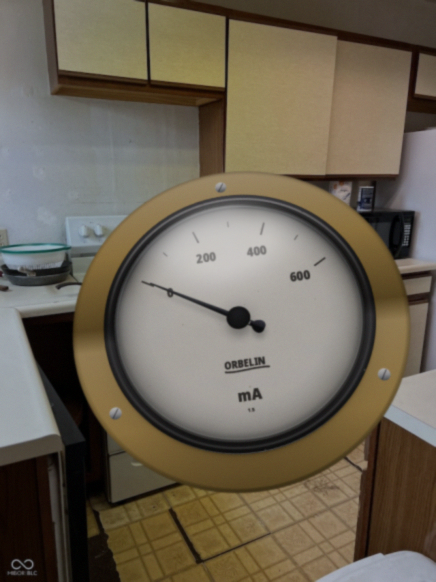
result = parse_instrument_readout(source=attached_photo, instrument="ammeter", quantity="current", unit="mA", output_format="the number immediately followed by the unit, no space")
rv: 0mA
